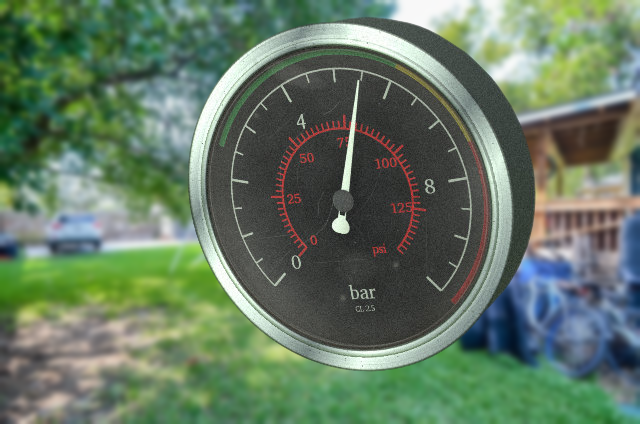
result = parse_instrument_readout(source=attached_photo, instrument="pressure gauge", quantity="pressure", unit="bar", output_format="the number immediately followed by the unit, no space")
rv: 5.5bar
